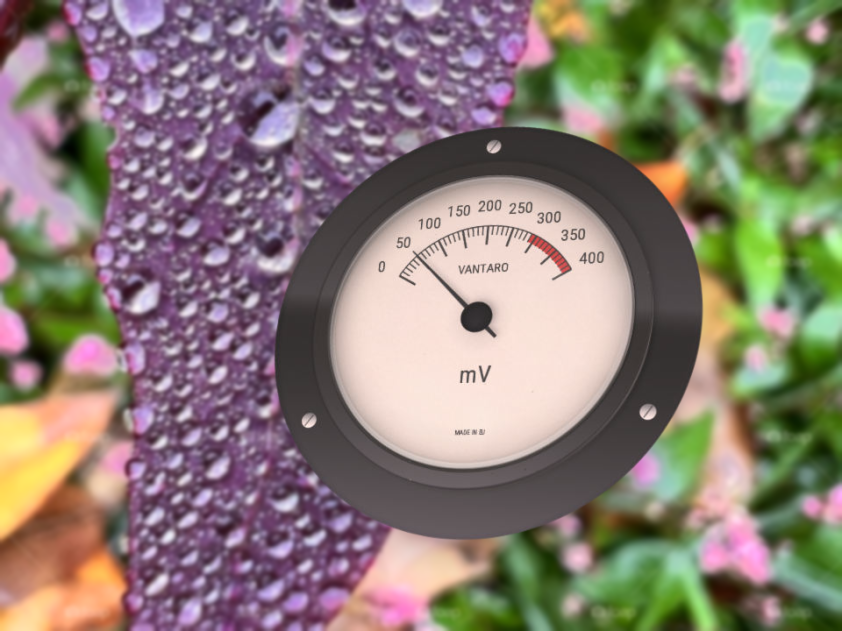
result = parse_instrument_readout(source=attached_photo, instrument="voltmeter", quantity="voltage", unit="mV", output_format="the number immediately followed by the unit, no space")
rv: 50mV
